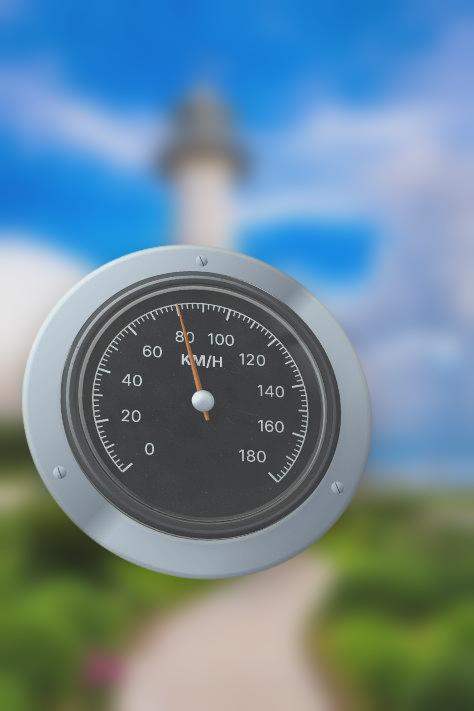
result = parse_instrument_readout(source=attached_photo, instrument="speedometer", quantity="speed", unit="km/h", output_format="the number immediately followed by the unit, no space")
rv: 80km/h
